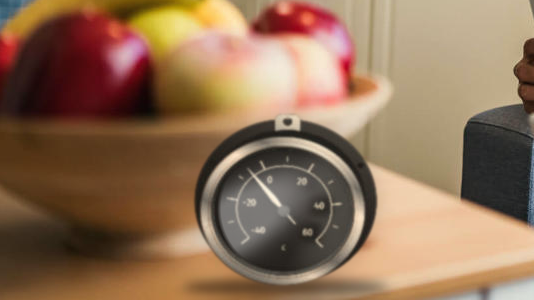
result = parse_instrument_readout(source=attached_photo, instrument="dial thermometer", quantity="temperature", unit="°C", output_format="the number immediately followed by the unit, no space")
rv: -5°C
